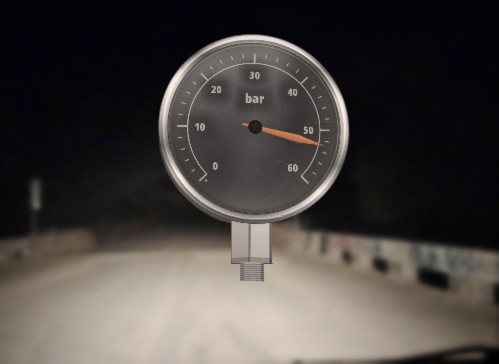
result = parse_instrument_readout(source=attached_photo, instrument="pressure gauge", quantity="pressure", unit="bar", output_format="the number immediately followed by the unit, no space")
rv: 53bar
